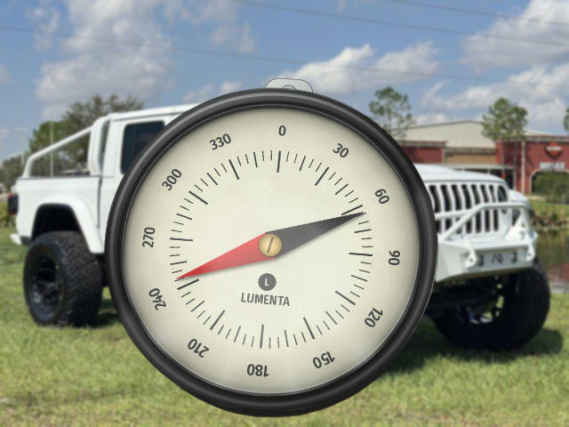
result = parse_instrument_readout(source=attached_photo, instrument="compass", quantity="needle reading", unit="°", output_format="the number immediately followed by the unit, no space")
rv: 245°
